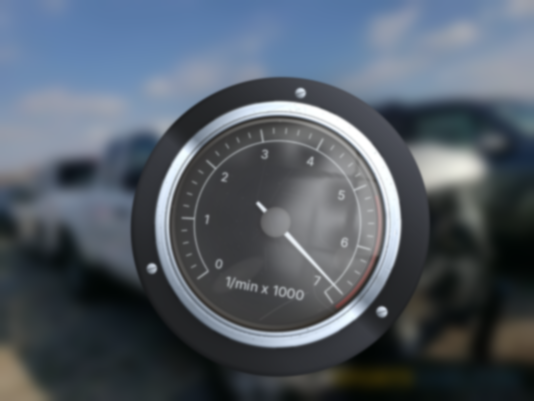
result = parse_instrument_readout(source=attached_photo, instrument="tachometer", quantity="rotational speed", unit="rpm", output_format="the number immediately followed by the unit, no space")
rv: 6800rpm
